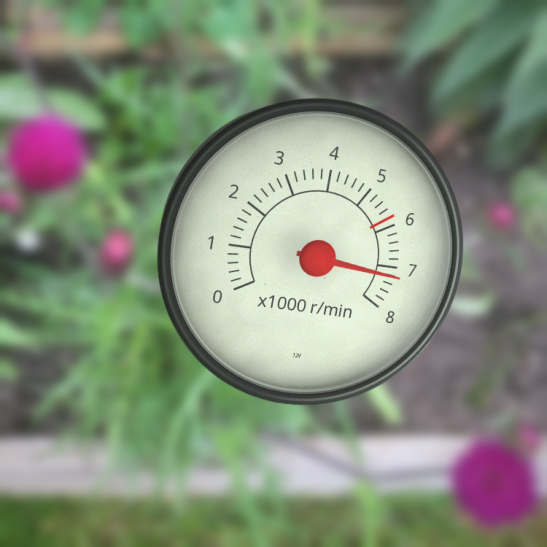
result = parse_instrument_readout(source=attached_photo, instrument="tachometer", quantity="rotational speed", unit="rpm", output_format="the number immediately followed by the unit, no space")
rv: 7200rpm
